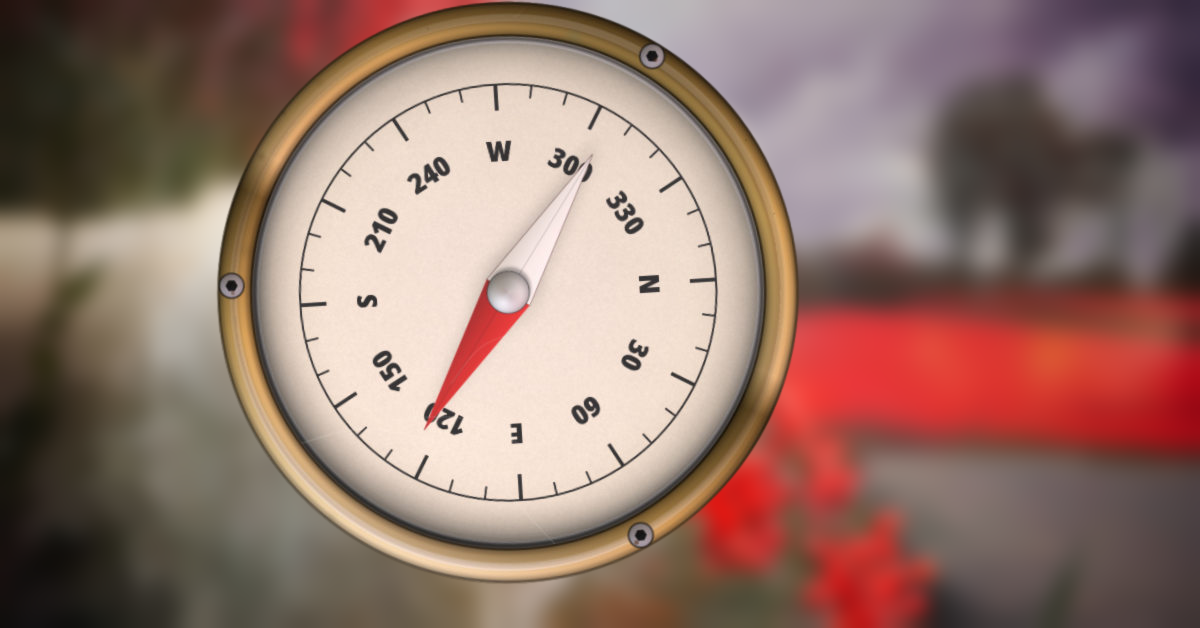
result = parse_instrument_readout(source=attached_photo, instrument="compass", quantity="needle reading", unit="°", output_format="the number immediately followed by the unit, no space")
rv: 125°
